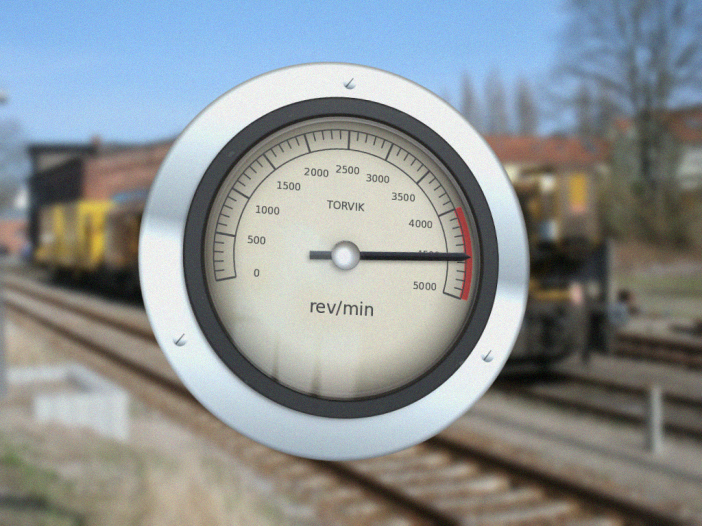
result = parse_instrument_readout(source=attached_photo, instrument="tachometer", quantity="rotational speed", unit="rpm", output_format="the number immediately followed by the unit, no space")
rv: 4550rpm
